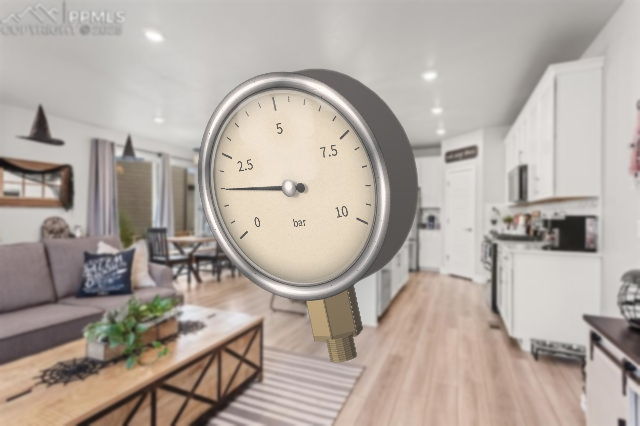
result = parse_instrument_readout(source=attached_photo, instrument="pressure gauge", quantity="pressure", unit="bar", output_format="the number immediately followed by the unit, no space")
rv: 1.5bar
